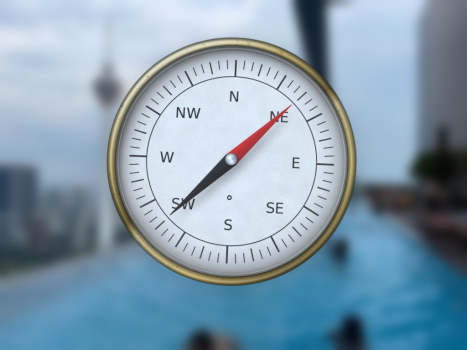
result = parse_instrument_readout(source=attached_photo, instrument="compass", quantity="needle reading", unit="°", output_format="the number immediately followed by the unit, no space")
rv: 45°
